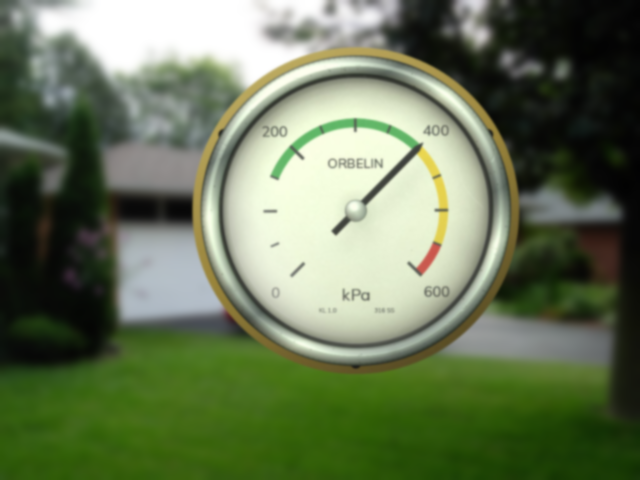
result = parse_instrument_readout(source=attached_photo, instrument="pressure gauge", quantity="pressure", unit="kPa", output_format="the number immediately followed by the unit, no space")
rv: 400kPa
